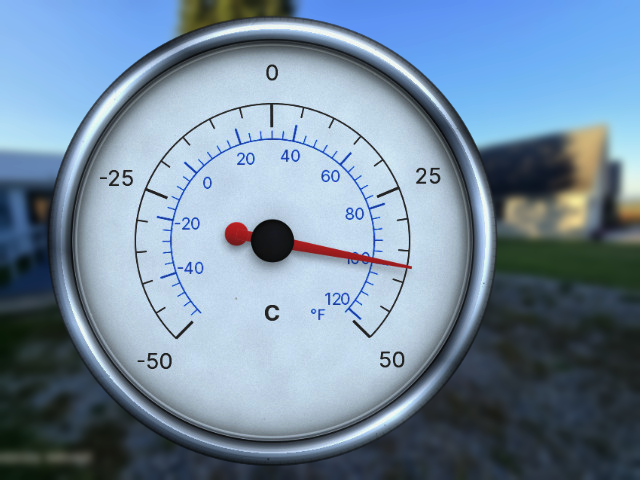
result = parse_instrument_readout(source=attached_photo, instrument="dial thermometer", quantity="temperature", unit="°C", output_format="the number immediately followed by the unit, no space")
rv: 37.5°C
